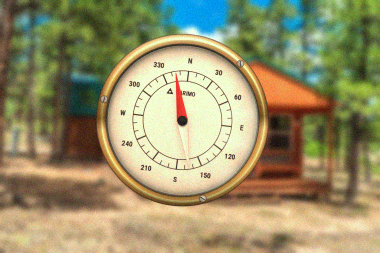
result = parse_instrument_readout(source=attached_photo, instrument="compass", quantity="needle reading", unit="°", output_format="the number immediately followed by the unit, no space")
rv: 345°
